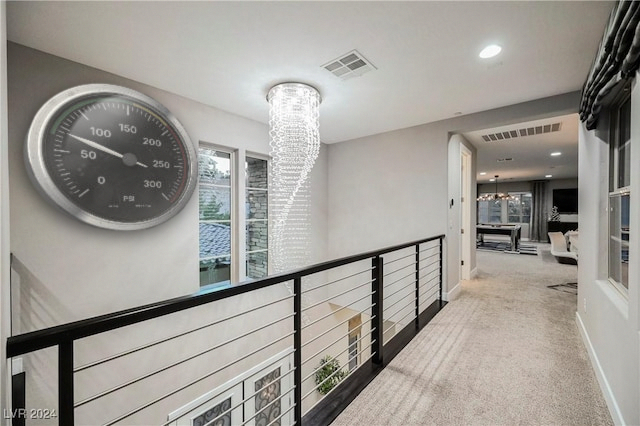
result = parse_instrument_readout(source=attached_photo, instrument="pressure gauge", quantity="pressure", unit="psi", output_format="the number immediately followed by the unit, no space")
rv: 70psi
